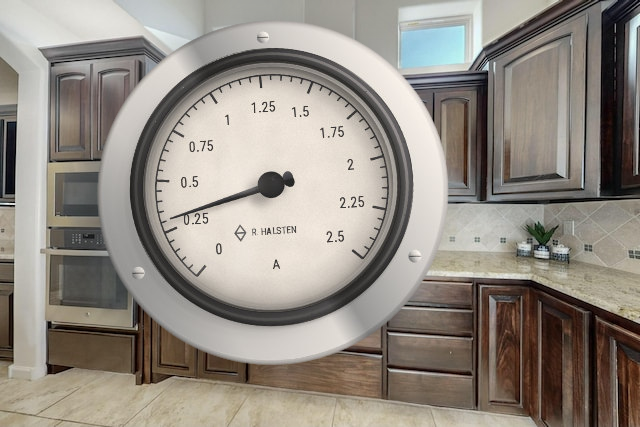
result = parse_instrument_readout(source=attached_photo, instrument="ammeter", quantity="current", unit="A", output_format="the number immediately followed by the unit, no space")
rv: 0.3A
